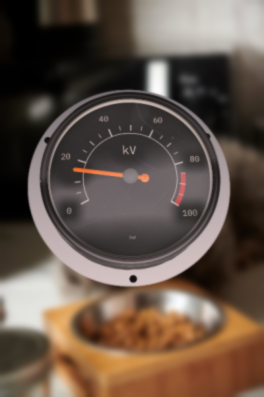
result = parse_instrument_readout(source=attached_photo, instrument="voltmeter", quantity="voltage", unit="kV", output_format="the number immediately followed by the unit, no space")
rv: 15kV
